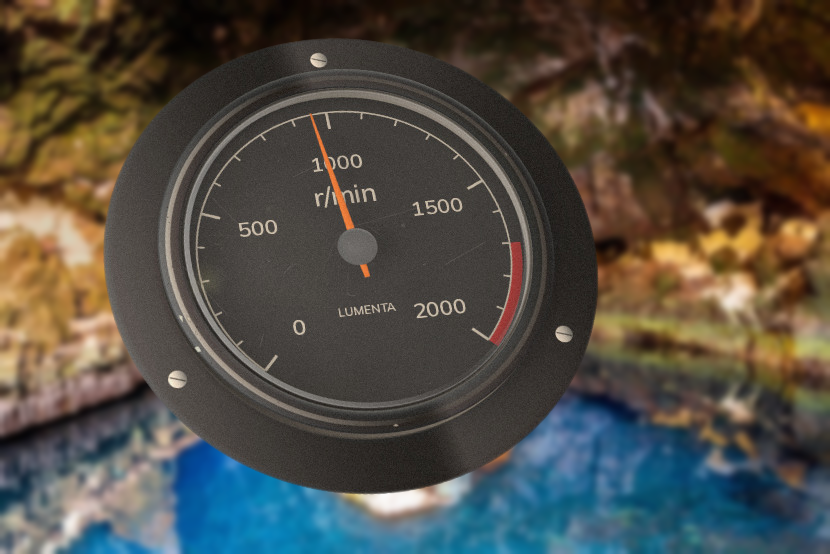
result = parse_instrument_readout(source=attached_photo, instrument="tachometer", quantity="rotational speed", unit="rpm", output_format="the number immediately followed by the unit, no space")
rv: 950rpm
